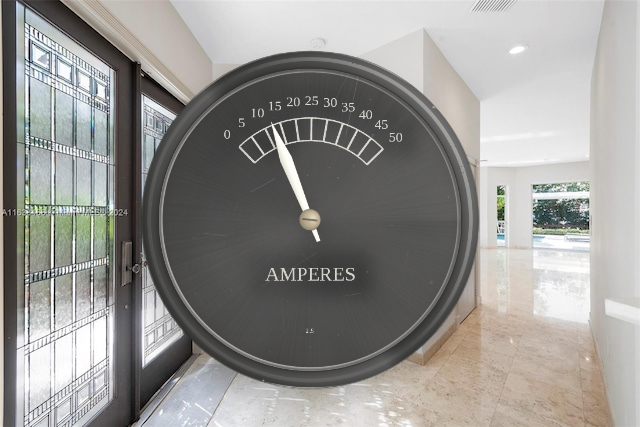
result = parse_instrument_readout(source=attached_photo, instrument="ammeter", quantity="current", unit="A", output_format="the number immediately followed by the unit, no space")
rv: 12.5A
